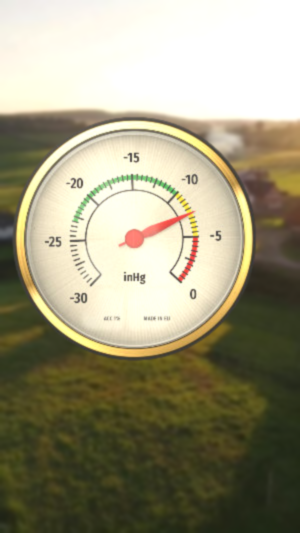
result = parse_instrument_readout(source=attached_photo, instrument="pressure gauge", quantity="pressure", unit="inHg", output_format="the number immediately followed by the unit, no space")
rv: -7.5inHg
